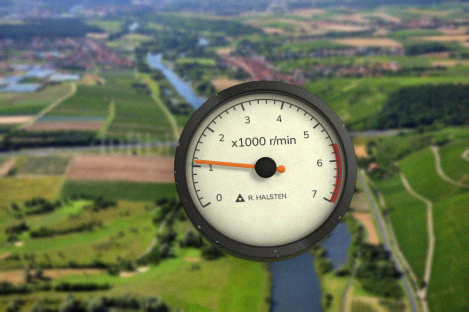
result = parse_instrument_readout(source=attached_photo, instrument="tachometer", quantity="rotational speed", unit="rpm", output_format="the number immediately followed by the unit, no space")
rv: 1100rpm
